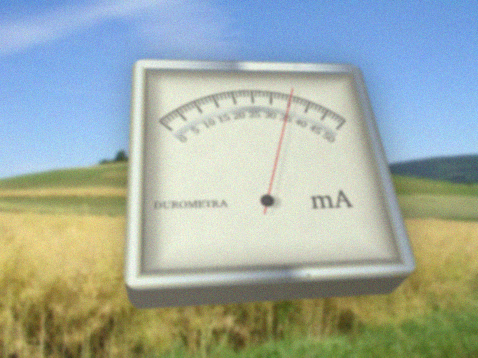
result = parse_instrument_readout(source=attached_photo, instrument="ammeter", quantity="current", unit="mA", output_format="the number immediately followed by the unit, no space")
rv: 35mA
